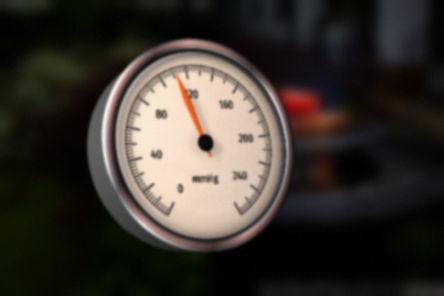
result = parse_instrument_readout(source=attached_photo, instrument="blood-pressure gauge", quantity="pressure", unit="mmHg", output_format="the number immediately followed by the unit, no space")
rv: 110mmHg
